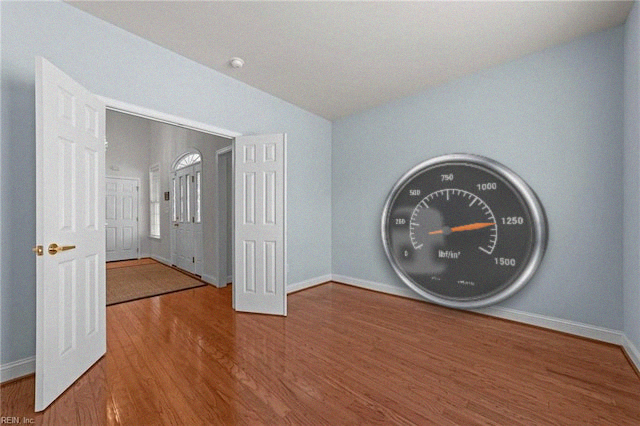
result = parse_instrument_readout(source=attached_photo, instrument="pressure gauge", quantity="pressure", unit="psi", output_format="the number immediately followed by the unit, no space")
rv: 1250psi
